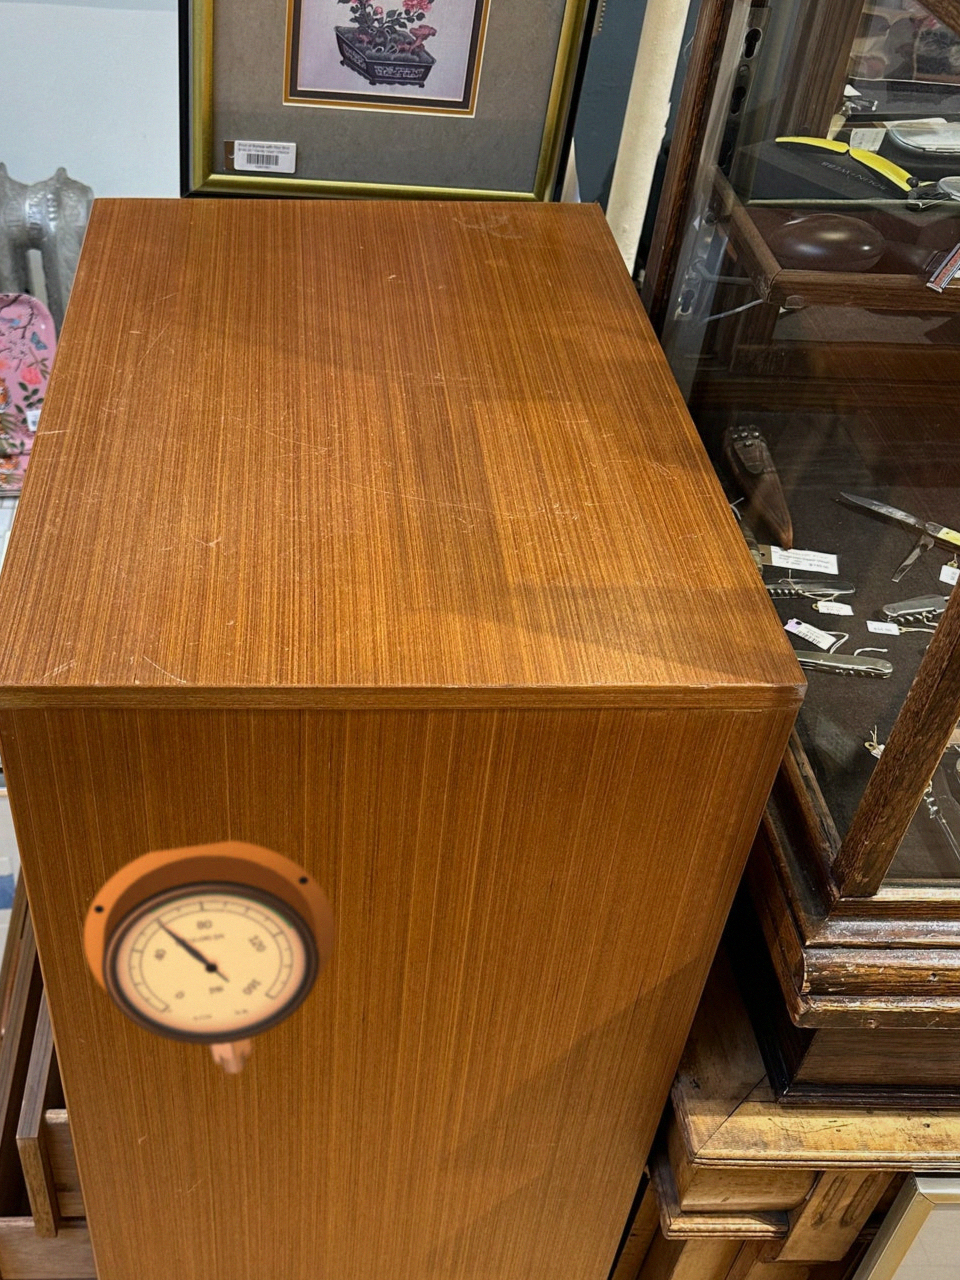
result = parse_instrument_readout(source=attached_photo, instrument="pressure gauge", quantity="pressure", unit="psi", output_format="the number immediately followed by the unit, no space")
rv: 60psi
